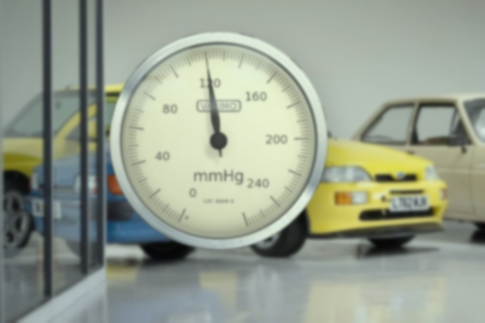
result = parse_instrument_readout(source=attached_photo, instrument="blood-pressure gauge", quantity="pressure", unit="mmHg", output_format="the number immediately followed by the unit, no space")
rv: 120mmHg
